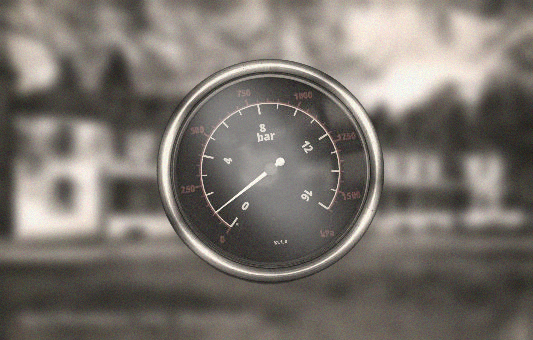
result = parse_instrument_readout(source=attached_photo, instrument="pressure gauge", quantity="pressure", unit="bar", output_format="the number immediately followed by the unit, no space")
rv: 1bar
